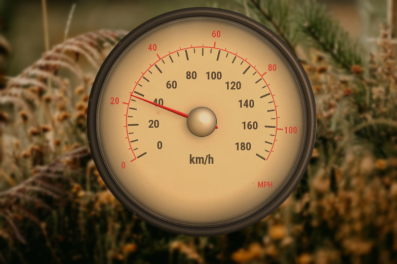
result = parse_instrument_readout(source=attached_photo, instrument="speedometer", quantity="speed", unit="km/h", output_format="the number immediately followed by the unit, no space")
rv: 37.5km/h
